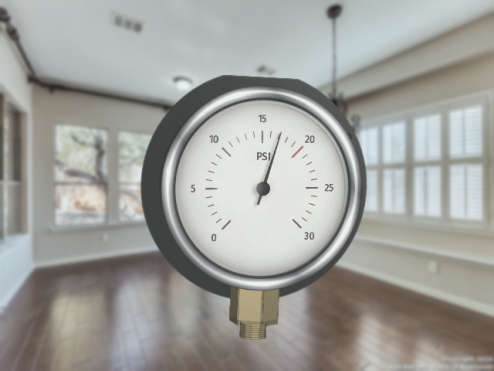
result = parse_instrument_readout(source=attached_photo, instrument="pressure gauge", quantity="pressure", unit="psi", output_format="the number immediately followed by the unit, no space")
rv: 17psi
